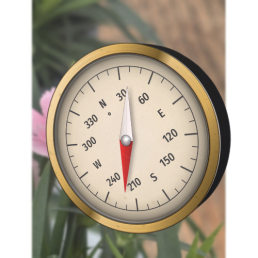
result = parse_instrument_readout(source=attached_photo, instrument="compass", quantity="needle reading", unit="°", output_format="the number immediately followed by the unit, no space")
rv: 220°
